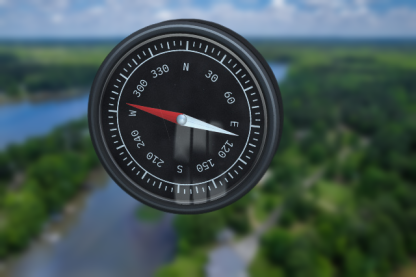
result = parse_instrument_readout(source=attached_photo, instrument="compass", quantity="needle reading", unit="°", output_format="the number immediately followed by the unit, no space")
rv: 280°
